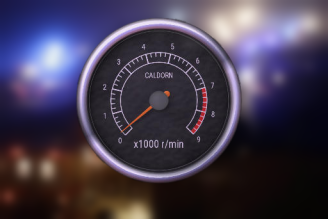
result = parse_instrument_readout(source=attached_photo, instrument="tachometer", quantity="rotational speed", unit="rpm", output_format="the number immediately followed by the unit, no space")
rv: 200rpm
